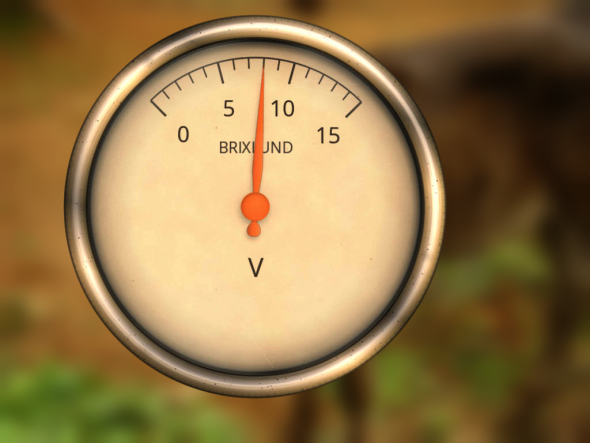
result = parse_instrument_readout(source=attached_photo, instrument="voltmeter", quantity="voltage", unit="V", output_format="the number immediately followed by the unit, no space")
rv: 8V
